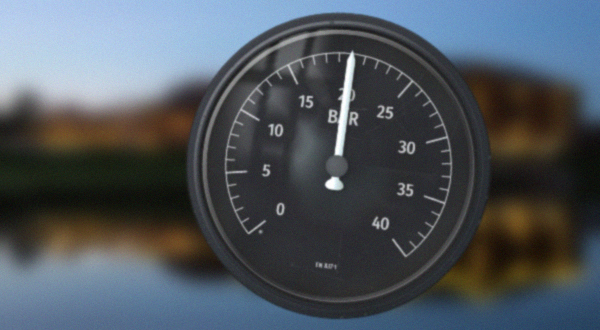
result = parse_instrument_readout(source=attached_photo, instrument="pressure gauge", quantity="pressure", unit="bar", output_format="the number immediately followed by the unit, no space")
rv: 20bar
